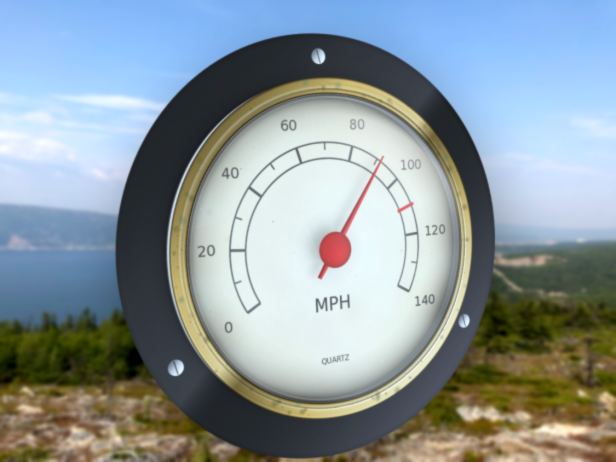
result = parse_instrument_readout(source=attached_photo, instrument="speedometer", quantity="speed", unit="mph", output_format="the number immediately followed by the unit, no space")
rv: 90mph
